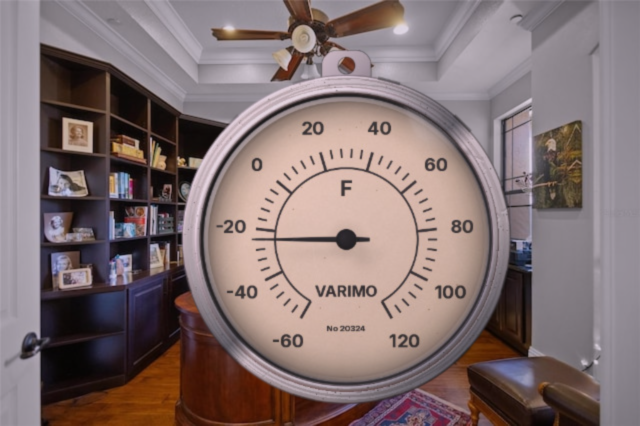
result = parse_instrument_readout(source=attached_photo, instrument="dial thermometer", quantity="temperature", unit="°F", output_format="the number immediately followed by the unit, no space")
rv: -24°F
